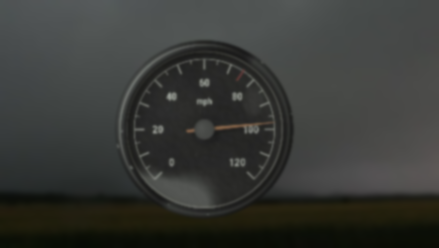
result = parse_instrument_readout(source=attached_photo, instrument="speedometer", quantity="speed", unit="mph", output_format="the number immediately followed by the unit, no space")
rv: 97.5mph
